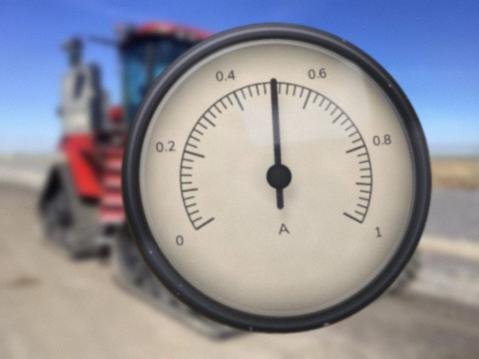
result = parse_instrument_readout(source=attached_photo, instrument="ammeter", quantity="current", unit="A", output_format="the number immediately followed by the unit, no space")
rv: 0.5A
